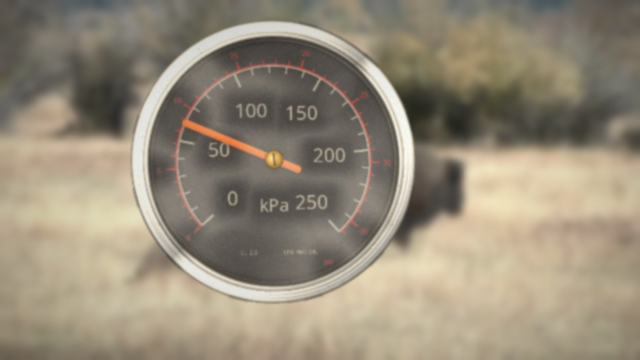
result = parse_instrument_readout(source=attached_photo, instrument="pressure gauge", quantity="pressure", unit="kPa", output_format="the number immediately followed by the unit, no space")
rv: 60kPa
